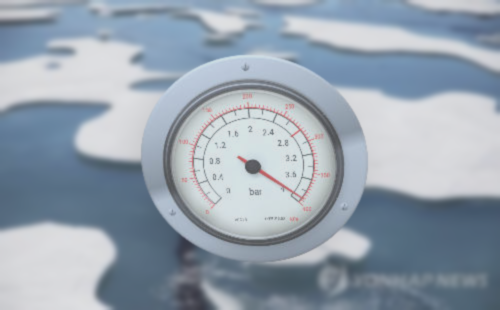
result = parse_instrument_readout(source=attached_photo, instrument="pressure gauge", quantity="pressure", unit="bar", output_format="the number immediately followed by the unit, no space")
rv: 3.9bar
